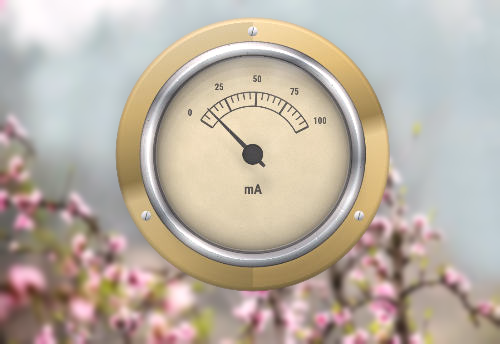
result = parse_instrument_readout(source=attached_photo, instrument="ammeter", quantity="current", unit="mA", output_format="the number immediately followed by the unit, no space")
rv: 10mA
